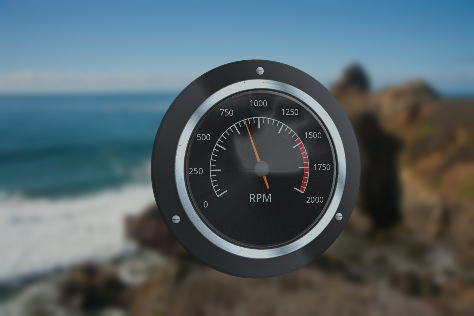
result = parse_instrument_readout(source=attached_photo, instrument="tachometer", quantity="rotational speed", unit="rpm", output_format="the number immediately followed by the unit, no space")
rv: 850rpm
